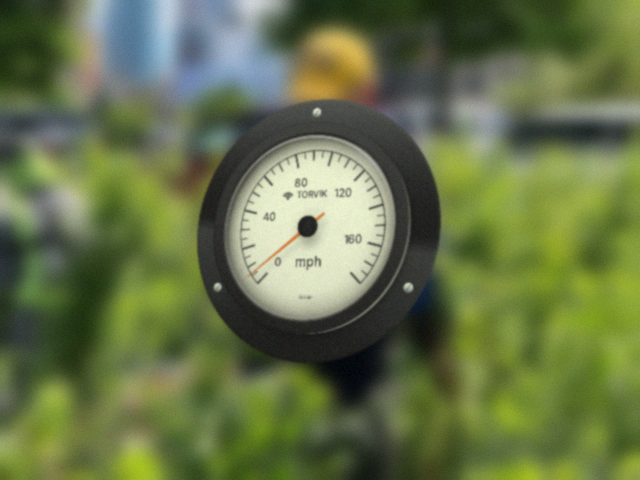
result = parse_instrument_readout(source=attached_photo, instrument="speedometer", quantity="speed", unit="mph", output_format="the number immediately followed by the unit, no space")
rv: 5mph
